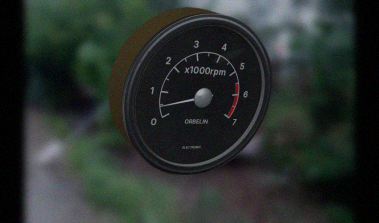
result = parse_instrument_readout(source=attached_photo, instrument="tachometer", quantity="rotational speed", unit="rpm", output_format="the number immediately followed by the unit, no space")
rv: 500rpm
